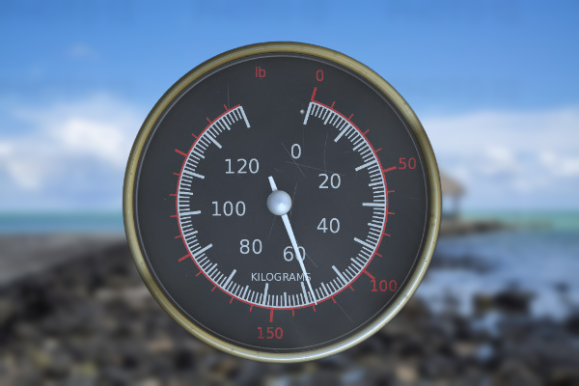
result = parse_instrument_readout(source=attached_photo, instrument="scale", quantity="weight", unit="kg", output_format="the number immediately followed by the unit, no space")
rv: 58kg
